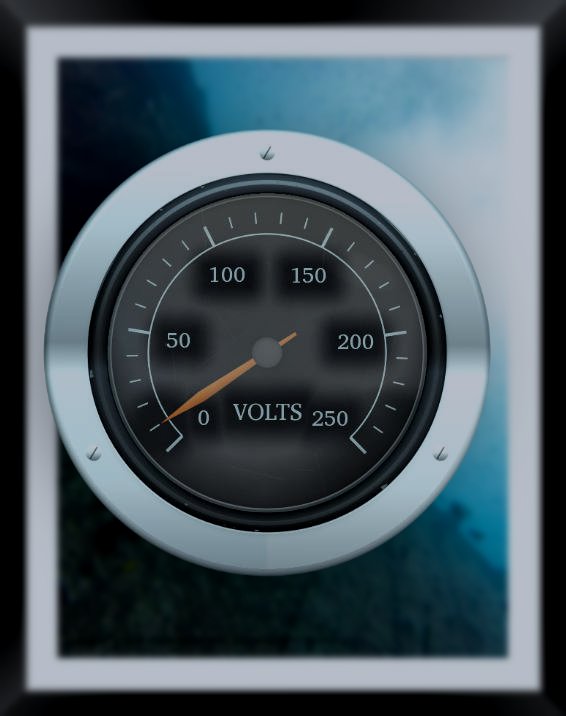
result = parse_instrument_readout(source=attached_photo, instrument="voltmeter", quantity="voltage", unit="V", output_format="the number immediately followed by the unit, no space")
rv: 10V
